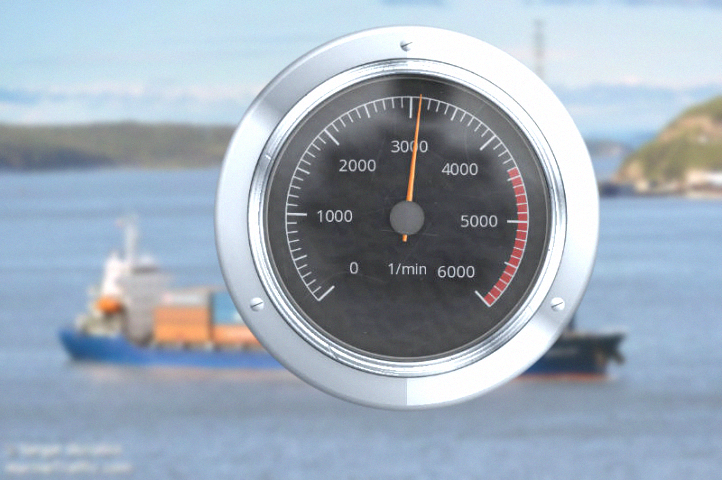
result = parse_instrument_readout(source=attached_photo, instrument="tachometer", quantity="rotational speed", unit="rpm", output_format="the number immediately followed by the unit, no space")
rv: 3100rpm
